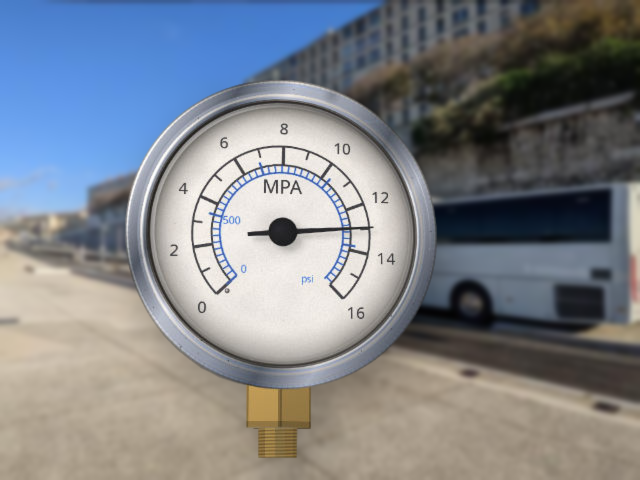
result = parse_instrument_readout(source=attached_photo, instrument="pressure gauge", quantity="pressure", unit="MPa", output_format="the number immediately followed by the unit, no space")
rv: 13MPa
